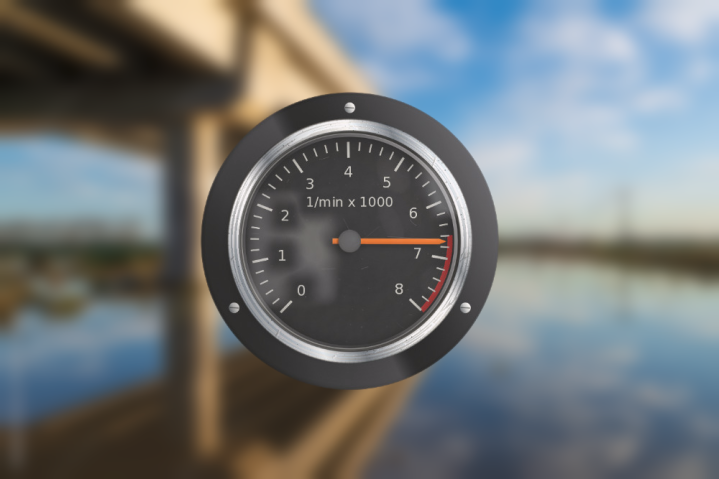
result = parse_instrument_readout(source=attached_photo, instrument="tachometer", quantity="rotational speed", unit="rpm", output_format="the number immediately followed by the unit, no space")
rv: 6700rpm
